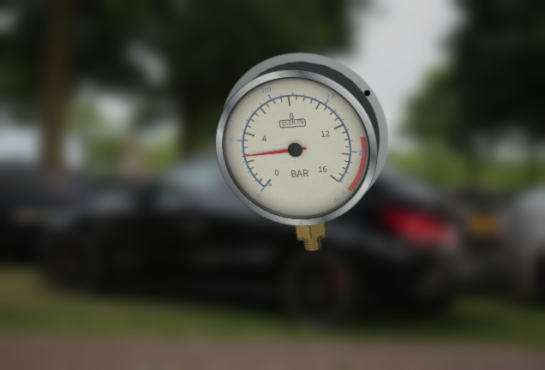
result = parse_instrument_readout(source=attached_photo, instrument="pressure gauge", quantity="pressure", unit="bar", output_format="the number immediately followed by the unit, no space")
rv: 2.5bar
